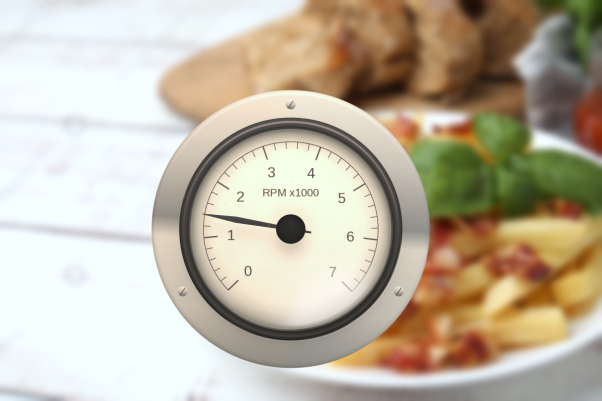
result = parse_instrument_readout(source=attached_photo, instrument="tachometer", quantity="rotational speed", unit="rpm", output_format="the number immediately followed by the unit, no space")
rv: 1400rpm
